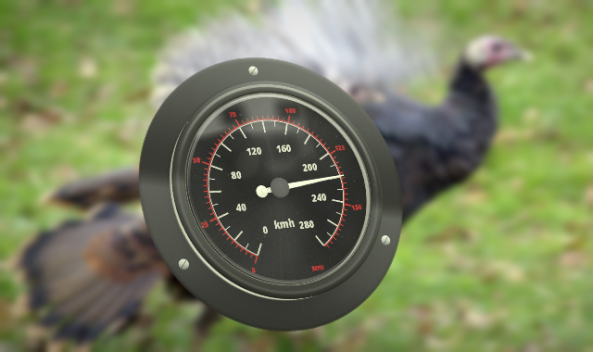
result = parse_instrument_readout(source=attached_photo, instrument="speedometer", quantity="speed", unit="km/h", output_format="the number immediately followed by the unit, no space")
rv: 220km/h
